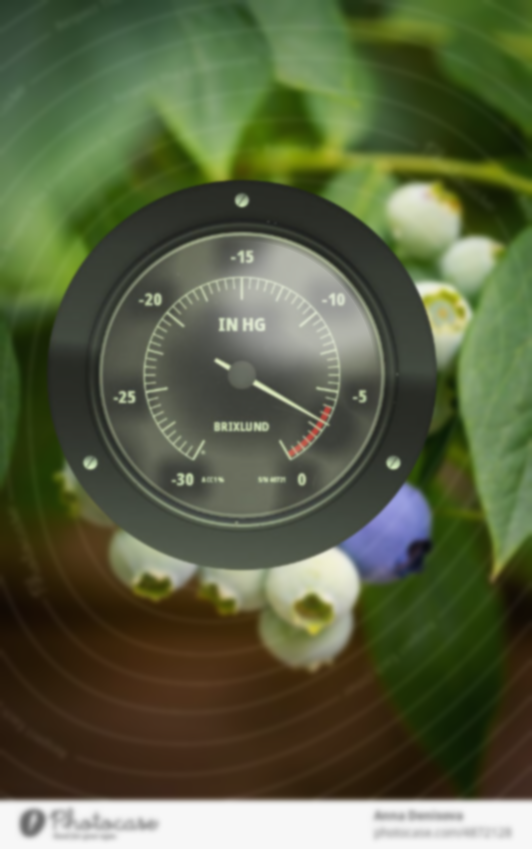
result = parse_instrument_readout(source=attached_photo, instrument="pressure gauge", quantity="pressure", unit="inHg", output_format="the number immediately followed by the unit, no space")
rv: -3inHg
